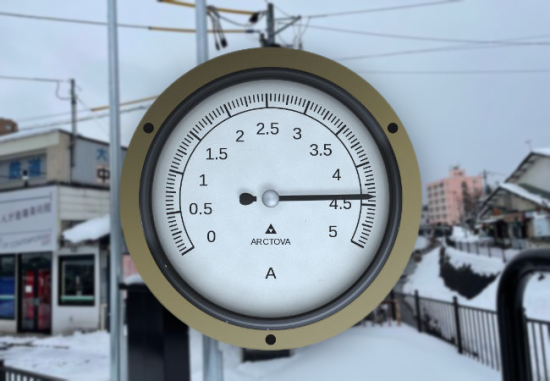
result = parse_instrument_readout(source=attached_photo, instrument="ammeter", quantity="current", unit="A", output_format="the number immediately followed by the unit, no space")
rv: 4.4A
